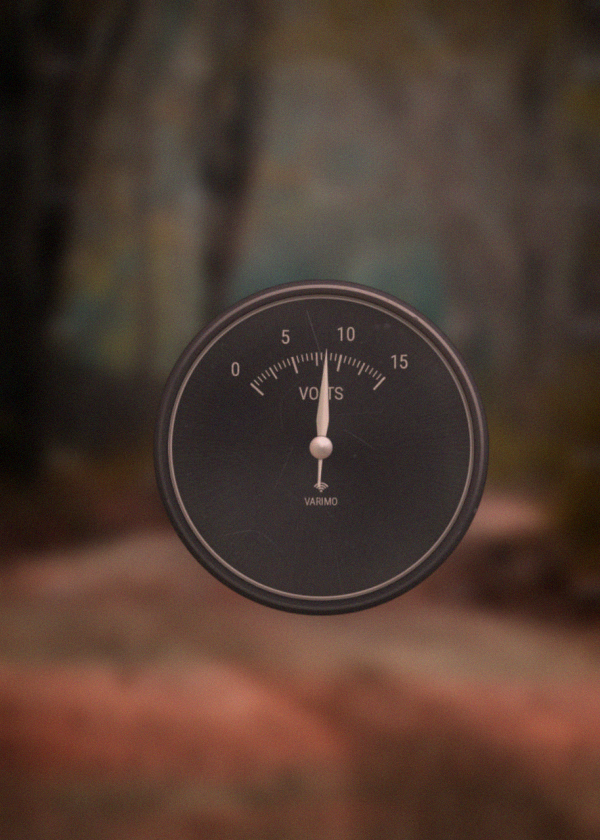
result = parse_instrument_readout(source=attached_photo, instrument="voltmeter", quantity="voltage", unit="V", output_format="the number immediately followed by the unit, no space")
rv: 8.5V
